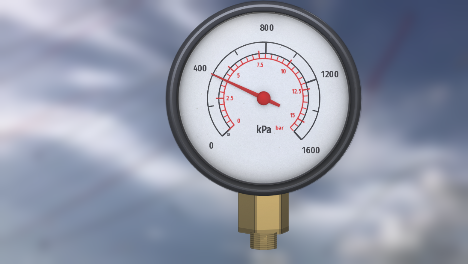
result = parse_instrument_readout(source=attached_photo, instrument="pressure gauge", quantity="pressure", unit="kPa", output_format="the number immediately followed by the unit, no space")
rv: 400kPa
